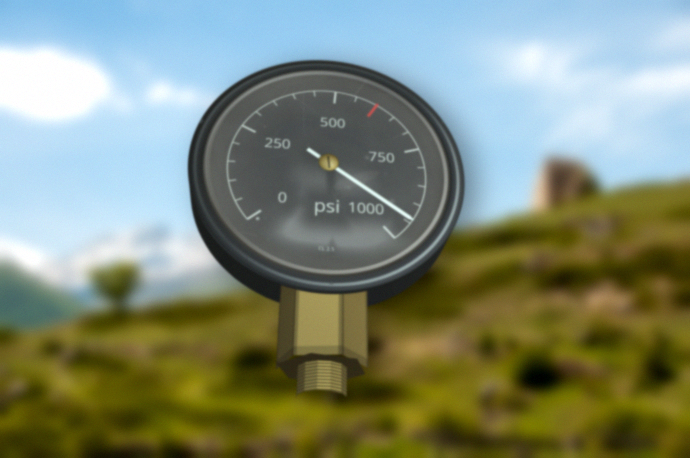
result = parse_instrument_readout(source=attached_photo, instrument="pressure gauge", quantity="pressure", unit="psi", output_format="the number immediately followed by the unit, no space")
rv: 950psi
